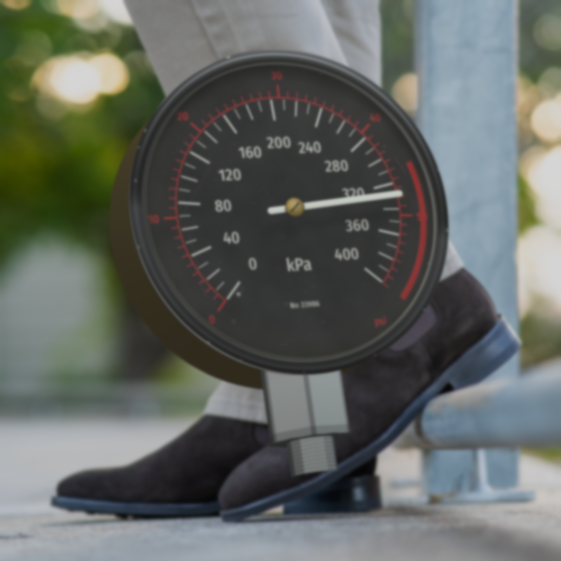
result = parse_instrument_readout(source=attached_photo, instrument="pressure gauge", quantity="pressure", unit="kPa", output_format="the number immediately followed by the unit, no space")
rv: 330kPa
